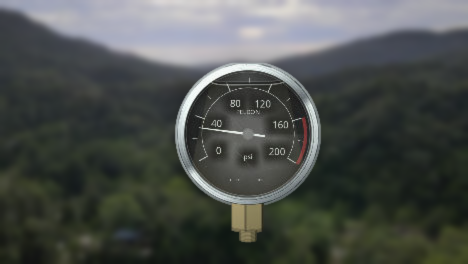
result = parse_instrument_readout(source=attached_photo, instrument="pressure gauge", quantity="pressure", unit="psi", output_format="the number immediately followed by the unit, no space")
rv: 30psi
